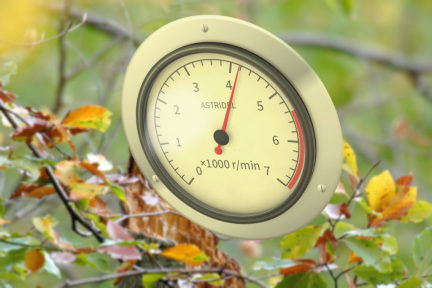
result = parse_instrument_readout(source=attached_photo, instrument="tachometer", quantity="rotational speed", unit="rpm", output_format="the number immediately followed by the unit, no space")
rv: 4200rpm
